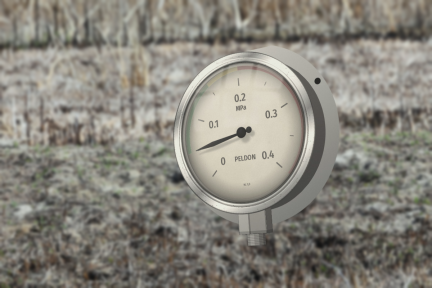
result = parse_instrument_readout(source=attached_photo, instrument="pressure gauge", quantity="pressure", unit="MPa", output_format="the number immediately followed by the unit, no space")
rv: 0.05MPa
